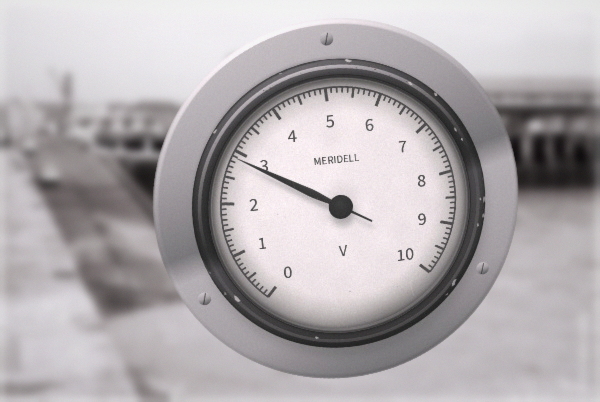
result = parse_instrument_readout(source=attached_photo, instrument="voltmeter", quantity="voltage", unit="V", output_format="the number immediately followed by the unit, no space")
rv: 2.9V
